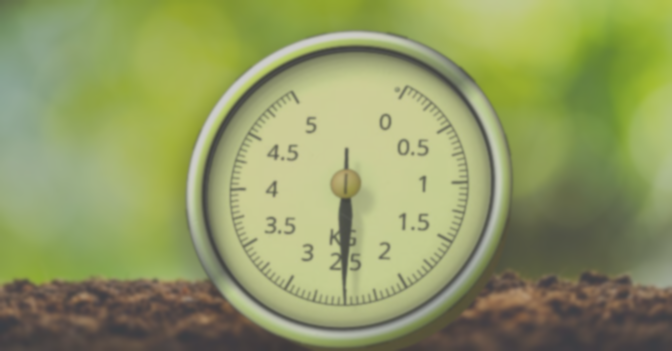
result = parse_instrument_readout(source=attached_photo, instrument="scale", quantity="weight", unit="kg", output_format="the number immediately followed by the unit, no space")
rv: 2.5kg
